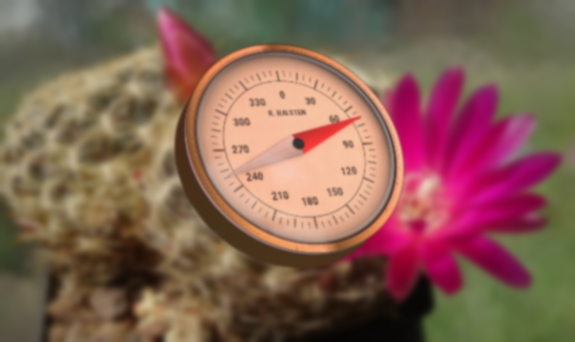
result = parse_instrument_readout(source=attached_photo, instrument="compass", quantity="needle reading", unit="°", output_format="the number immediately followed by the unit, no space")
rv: 70°
